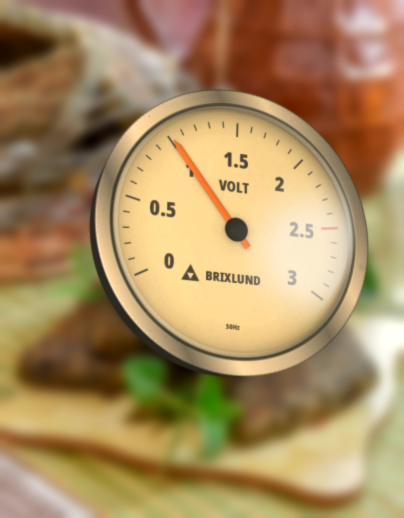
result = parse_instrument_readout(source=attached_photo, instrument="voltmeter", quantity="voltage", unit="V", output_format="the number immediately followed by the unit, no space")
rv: 1V
